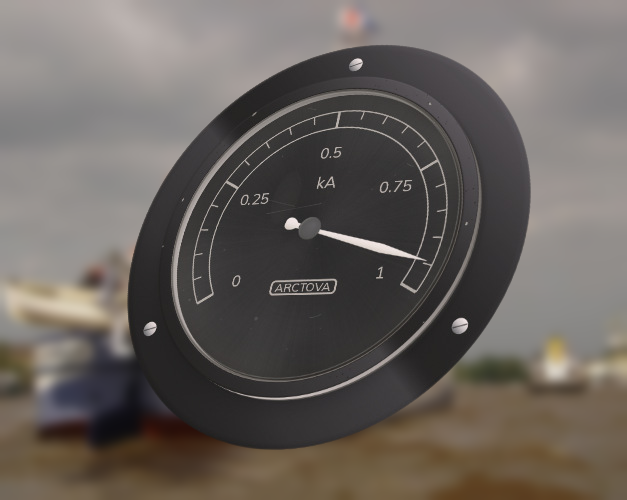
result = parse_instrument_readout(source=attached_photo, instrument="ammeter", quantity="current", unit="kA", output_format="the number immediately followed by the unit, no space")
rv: 0.95kA
